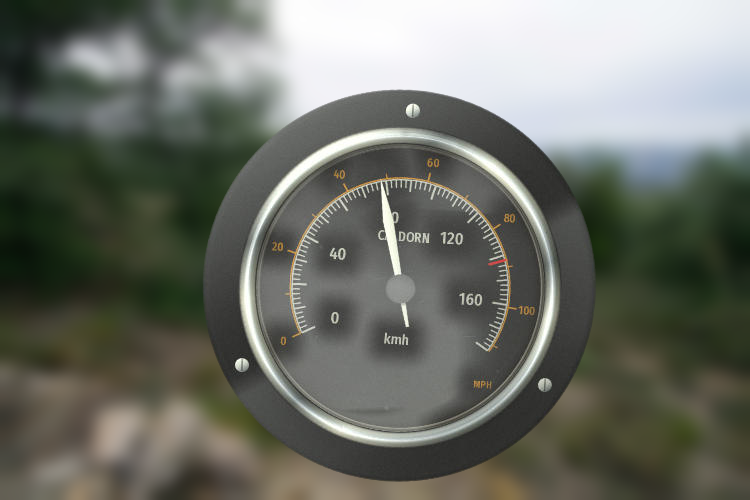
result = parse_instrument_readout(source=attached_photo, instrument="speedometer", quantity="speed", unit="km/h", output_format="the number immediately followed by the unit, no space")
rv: 78km/h
